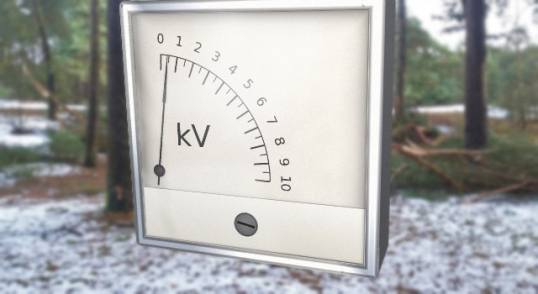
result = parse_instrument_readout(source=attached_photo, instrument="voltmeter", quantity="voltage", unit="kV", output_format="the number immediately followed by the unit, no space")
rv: 0.5kV
